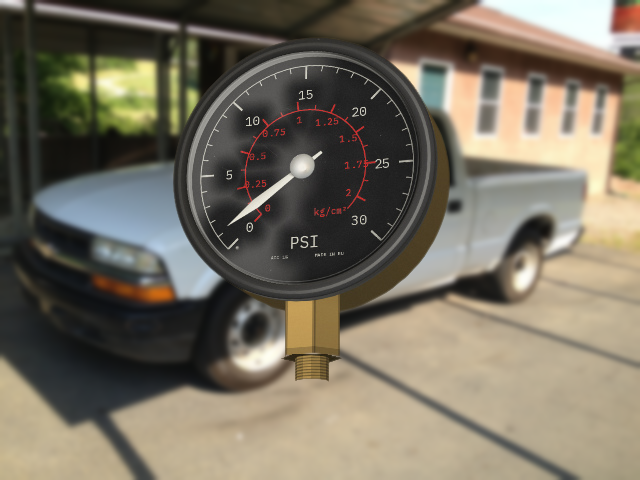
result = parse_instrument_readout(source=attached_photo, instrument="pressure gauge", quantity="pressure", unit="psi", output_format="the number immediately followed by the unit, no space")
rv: 1psi
